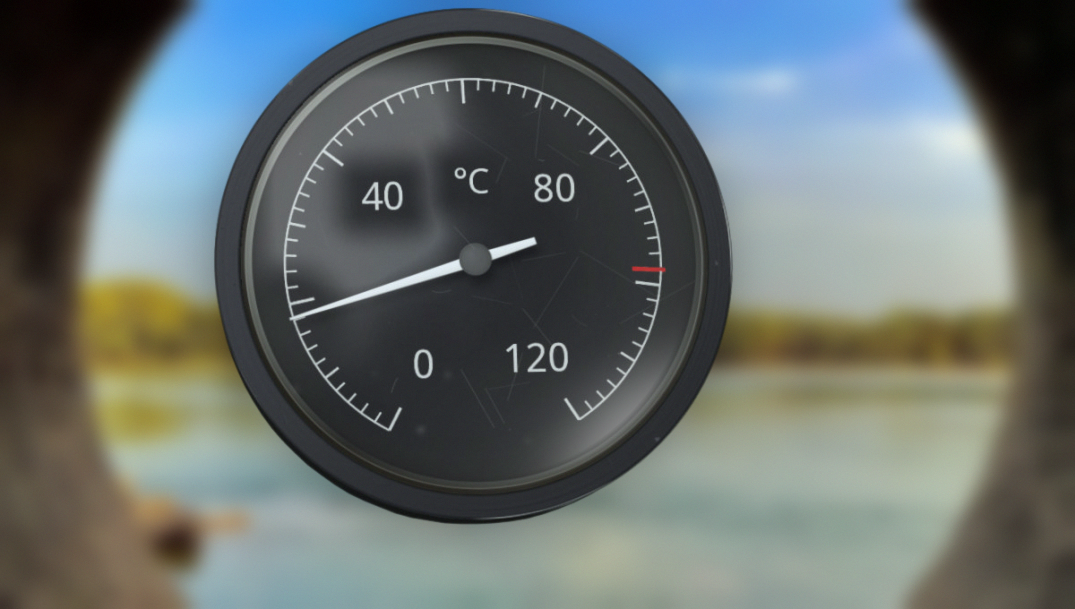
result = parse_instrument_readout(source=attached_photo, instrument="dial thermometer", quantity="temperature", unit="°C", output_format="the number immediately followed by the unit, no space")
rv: 18°C
